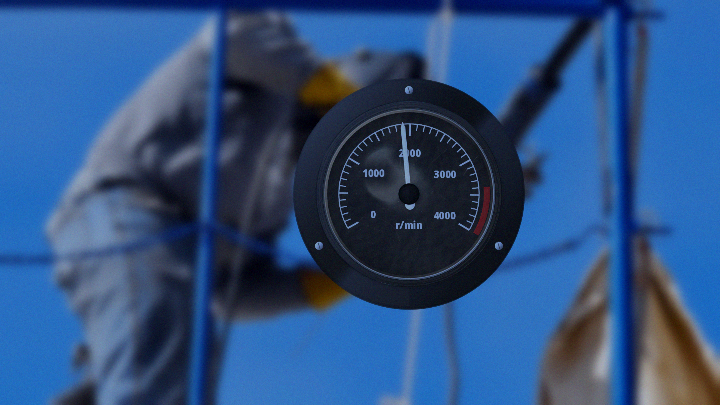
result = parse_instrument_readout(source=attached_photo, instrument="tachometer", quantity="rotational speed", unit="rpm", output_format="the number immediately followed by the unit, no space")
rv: 1900rpm
